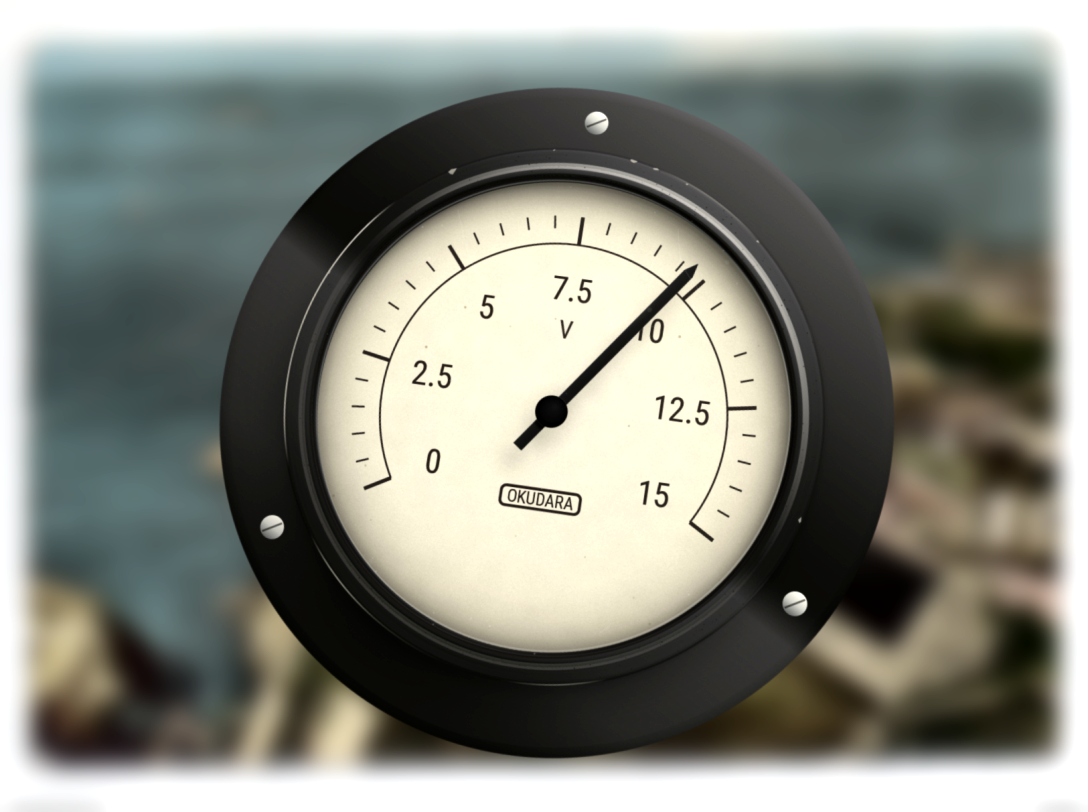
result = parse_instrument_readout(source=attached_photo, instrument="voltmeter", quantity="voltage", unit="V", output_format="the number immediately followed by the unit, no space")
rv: 9.75V
